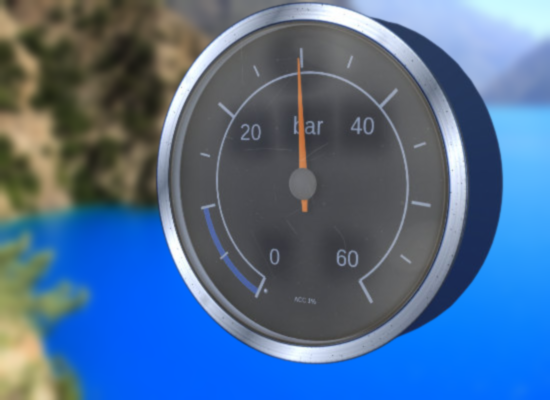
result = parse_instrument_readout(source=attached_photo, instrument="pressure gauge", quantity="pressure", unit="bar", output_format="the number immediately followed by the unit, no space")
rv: 30bar
